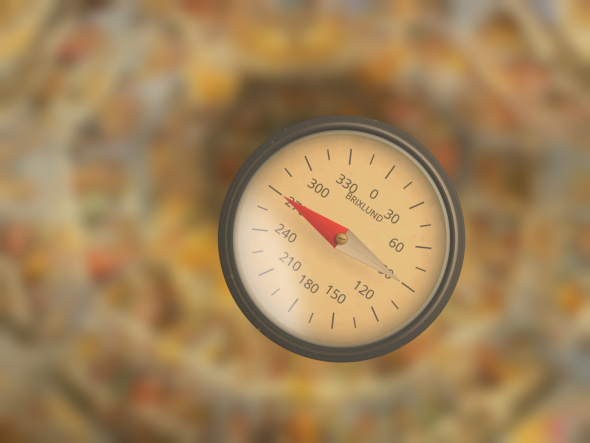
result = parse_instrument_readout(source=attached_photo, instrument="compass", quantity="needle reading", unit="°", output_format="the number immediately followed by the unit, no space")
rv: 270°
